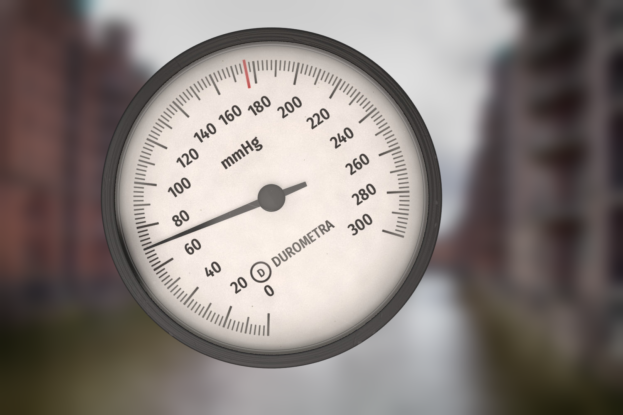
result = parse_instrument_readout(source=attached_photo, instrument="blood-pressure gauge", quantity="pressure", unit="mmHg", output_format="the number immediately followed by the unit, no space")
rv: 70mmHg
